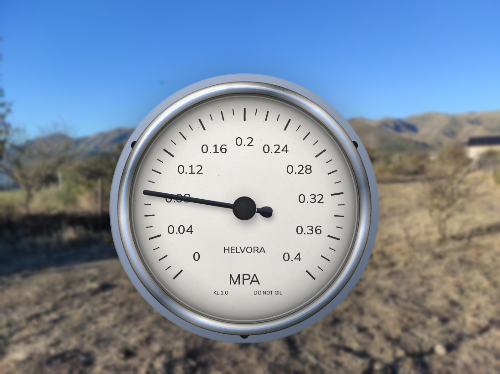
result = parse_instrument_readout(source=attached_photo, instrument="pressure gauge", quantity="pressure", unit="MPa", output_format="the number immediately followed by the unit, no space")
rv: 0.08MPa
